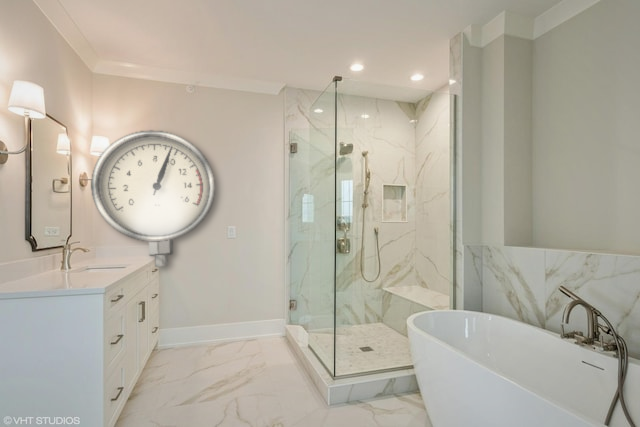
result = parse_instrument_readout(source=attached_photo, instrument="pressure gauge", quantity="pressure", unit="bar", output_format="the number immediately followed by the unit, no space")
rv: 9.5bar
